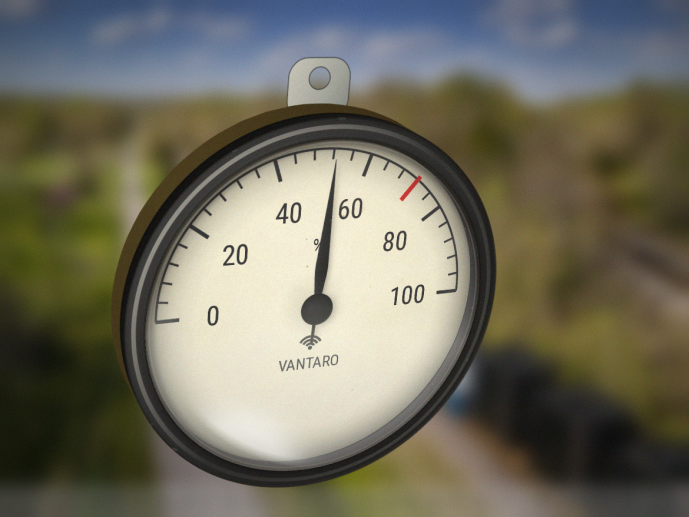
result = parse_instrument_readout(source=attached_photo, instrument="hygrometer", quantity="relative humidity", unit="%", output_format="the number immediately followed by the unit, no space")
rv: 52%
